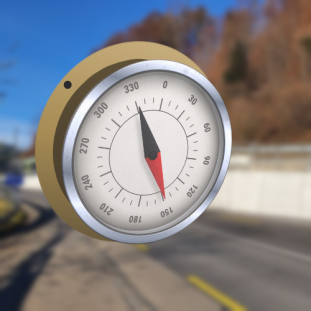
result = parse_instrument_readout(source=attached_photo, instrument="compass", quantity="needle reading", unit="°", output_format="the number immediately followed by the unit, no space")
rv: 150°
